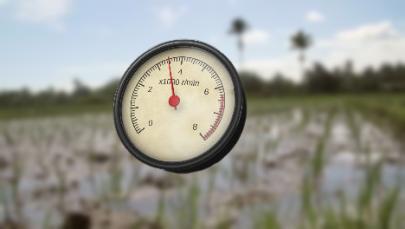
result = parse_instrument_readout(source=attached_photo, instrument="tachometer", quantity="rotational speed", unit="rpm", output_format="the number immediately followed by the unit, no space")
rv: 3500rpm
